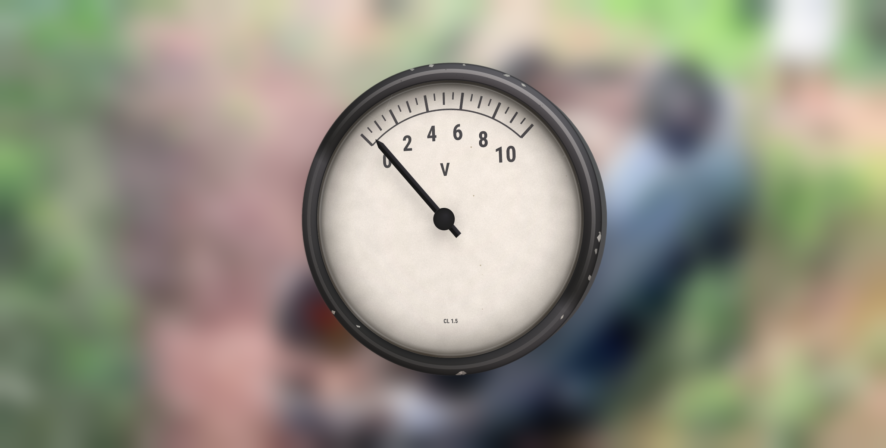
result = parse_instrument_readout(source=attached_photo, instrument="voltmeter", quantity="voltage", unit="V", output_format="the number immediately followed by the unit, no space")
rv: 0.5V
